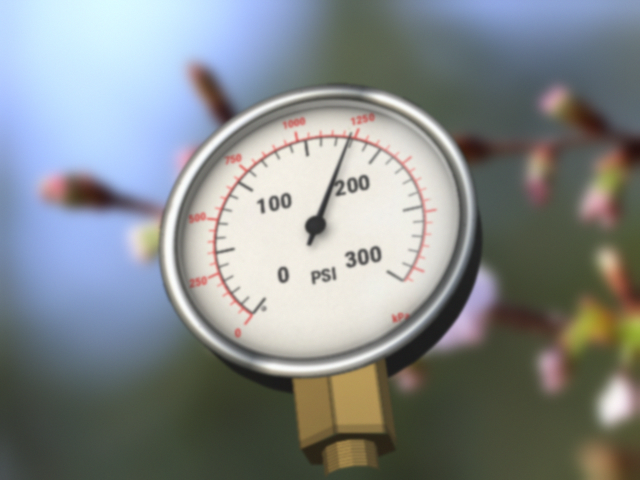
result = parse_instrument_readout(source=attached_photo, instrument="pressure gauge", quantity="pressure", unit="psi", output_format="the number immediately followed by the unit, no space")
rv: 180psi
